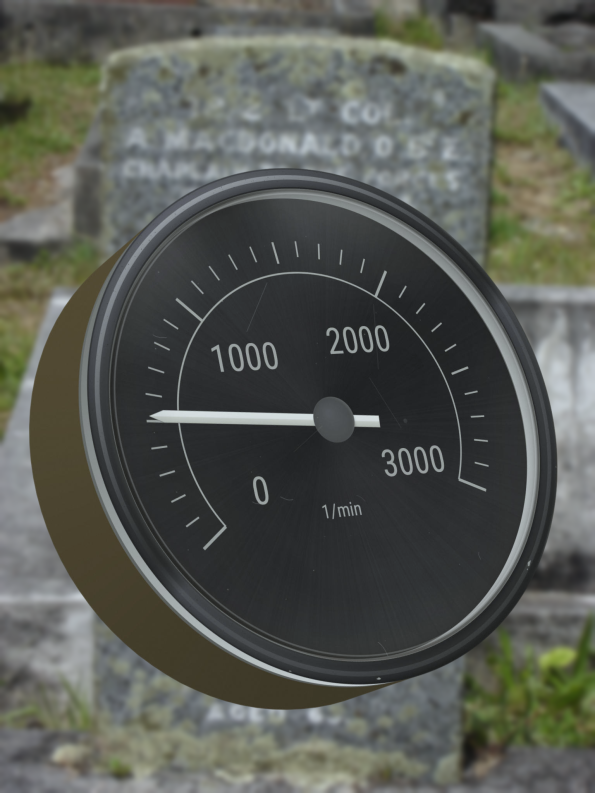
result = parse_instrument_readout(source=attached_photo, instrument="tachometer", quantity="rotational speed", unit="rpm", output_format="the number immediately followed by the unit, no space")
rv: 500rpm
